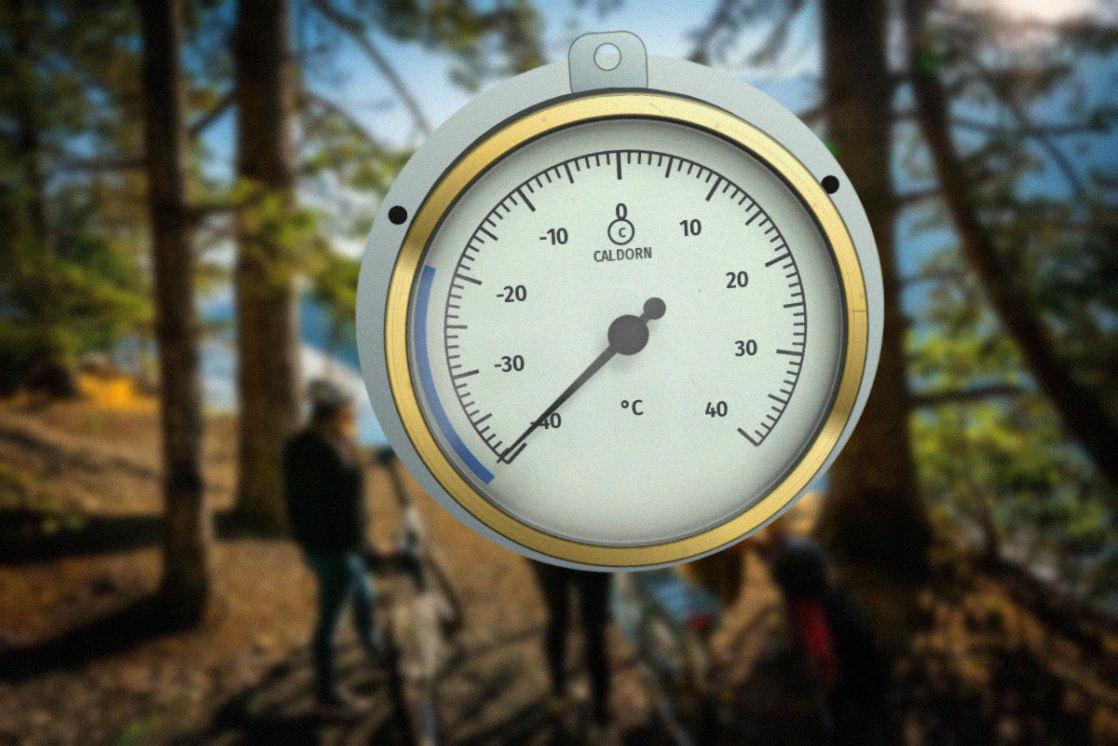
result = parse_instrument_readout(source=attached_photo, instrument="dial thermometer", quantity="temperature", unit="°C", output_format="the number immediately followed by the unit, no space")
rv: -39°C
